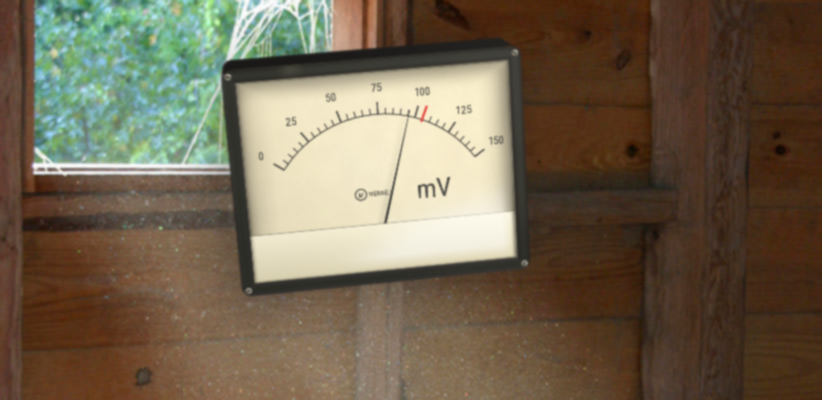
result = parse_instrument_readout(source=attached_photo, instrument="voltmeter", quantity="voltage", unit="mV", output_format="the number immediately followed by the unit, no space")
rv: 95mV
